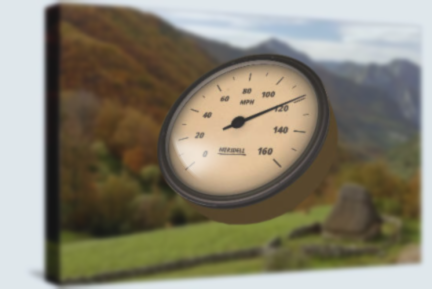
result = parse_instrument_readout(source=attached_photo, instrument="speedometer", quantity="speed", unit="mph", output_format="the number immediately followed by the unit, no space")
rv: 120mph
